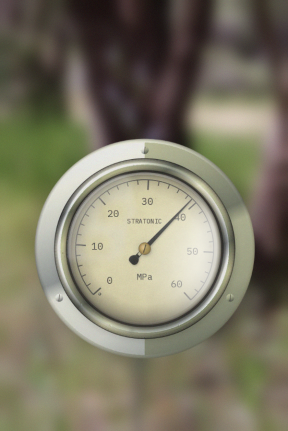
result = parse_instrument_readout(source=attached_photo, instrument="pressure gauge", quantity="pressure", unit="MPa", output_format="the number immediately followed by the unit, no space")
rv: 39MPa
